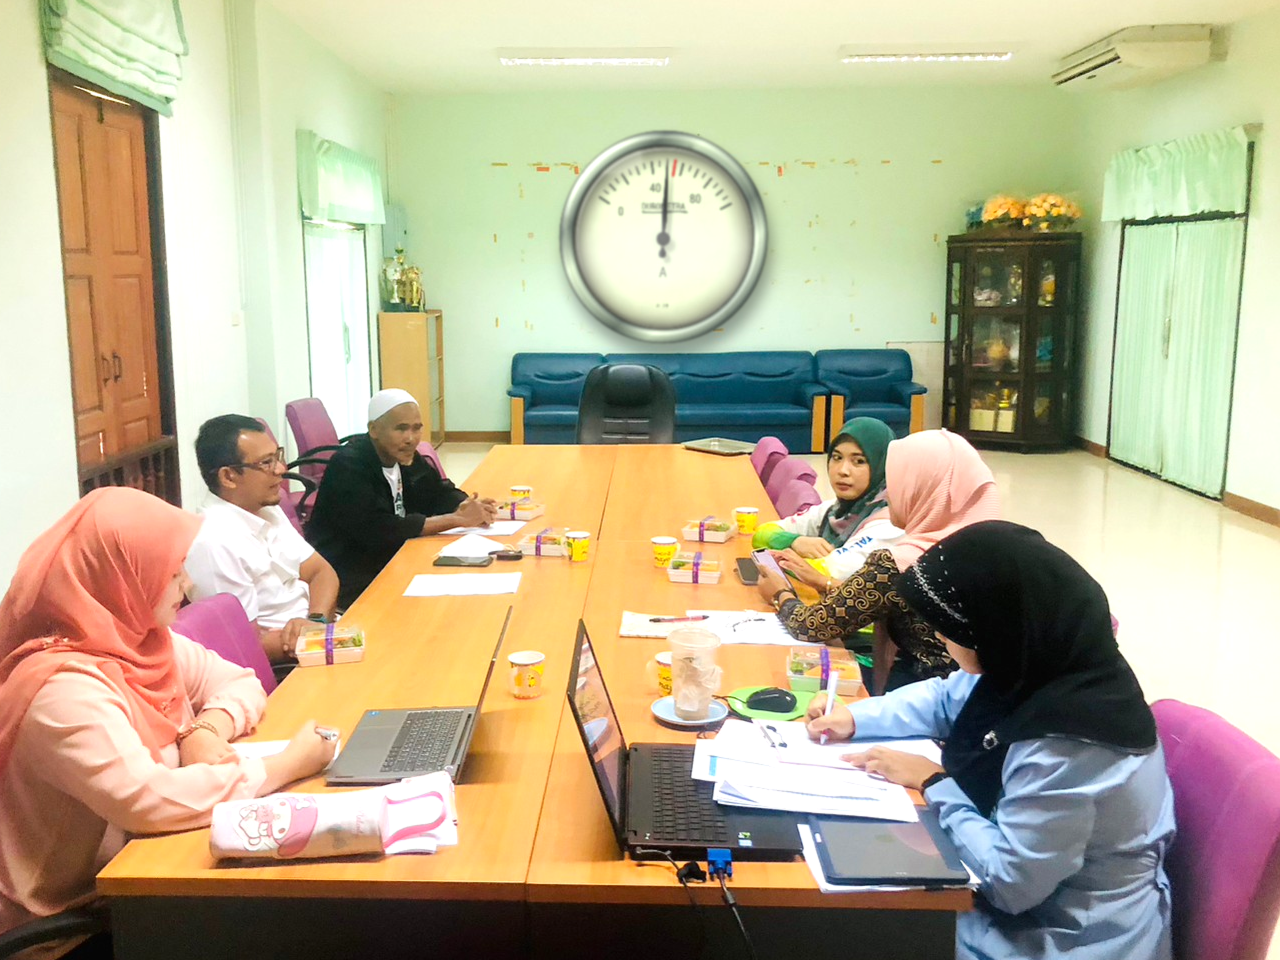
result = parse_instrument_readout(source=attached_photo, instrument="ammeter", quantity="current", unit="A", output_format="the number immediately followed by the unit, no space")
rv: 50A
